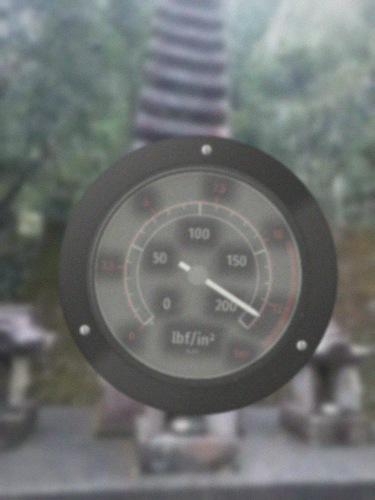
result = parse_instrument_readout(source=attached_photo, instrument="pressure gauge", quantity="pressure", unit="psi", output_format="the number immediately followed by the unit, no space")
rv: 190psi
